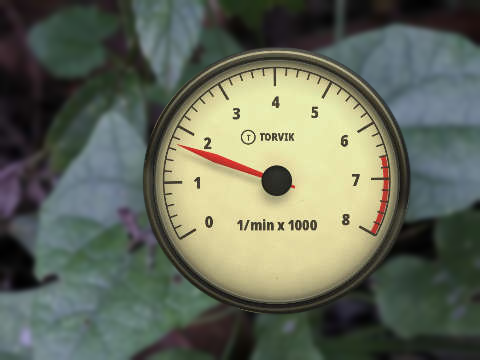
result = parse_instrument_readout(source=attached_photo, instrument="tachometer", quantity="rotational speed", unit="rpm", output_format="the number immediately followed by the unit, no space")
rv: 1700rpm
